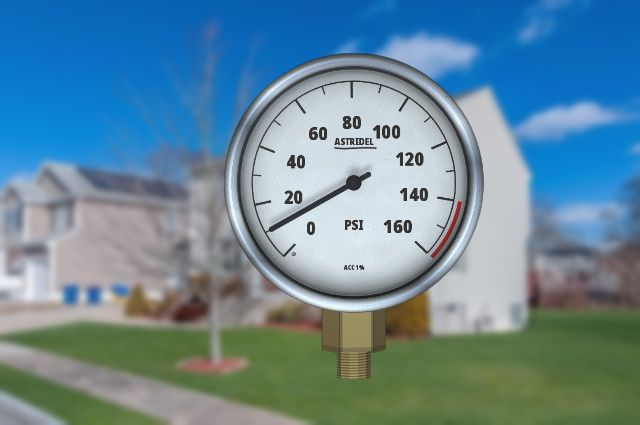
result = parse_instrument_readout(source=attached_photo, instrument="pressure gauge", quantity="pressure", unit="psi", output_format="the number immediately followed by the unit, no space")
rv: 10psi
